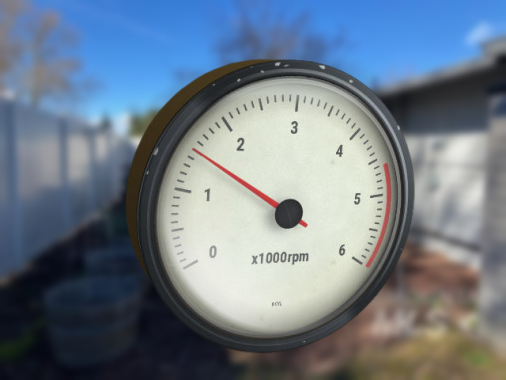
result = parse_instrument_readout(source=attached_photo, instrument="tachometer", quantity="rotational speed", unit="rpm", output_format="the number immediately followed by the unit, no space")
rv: 1500rpm
